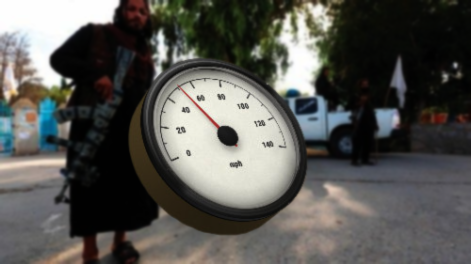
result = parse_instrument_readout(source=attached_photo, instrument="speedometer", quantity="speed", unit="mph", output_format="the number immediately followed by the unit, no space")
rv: 50mph
